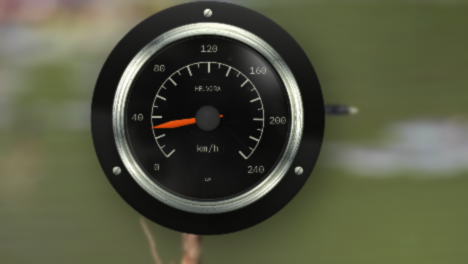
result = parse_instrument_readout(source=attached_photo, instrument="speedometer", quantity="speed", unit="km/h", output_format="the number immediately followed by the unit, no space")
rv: 30km/h
